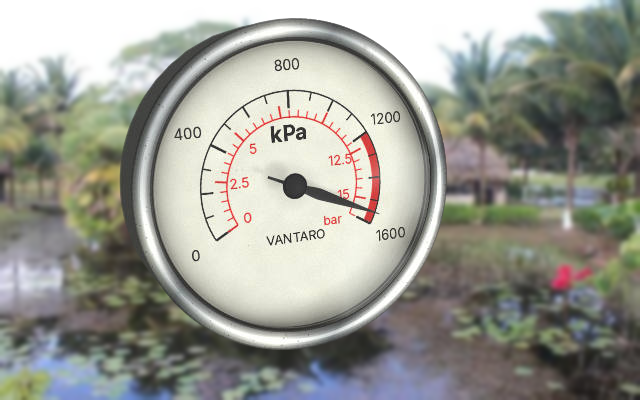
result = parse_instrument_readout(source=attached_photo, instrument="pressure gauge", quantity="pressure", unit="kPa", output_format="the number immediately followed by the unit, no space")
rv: 1550kPa
